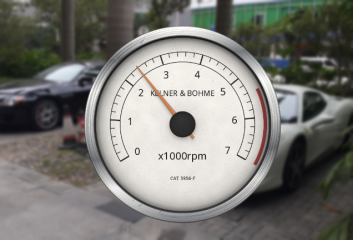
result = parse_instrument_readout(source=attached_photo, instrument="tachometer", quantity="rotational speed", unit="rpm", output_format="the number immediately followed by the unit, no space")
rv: 2400rpm
